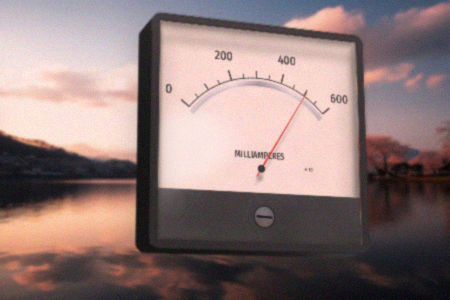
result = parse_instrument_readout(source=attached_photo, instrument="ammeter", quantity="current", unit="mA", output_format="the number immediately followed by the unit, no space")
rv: 500mA
